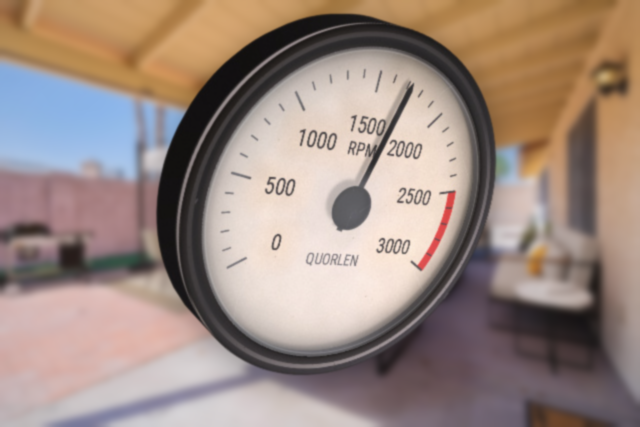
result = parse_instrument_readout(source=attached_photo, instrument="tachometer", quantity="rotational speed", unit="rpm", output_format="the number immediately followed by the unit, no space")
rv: 1700rpm
